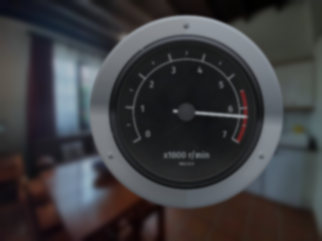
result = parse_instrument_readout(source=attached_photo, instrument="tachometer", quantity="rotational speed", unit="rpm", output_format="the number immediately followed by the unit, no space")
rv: 6250rpm
